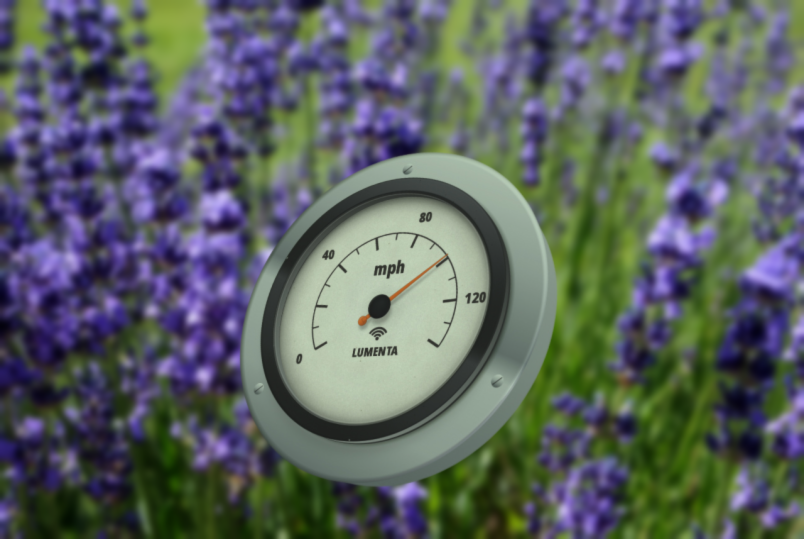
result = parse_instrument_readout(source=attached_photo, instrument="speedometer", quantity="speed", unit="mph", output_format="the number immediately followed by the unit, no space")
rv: 100mph
